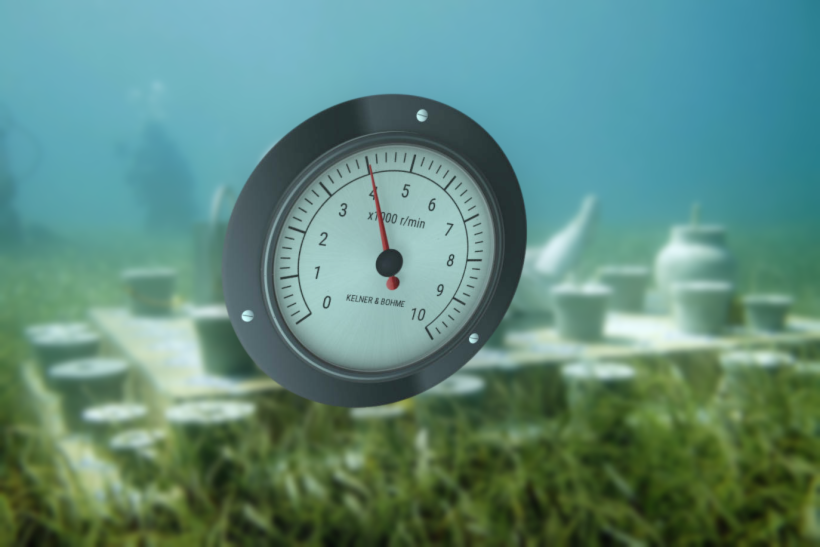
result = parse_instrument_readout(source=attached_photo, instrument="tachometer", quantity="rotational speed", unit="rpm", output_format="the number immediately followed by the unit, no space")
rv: 4000rpm
